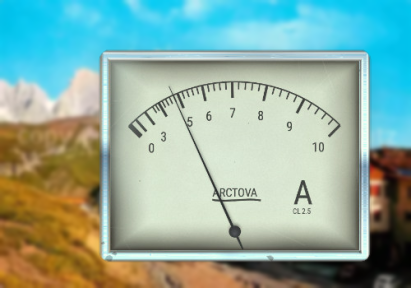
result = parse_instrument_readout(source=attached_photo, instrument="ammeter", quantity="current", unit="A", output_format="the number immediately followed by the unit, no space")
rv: 4.8A
